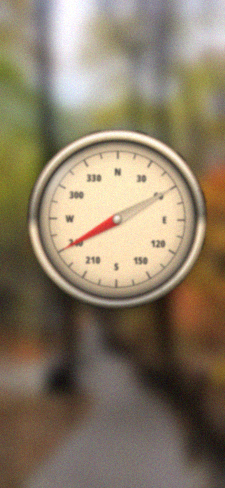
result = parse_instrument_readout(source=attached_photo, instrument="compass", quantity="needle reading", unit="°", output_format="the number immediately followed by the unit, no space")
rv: 240°
